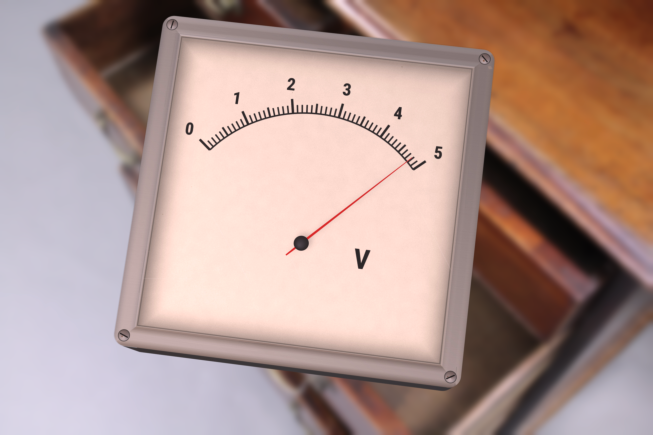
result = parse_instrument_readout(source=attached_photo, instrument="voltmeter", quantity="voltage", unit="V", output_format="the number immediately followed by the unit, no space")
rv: 4.8V
